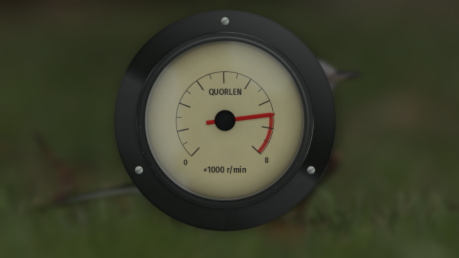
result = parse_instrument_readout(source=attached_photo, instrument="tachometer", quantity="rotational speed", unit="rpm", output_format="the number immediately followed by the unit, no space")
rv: 6500rpm
